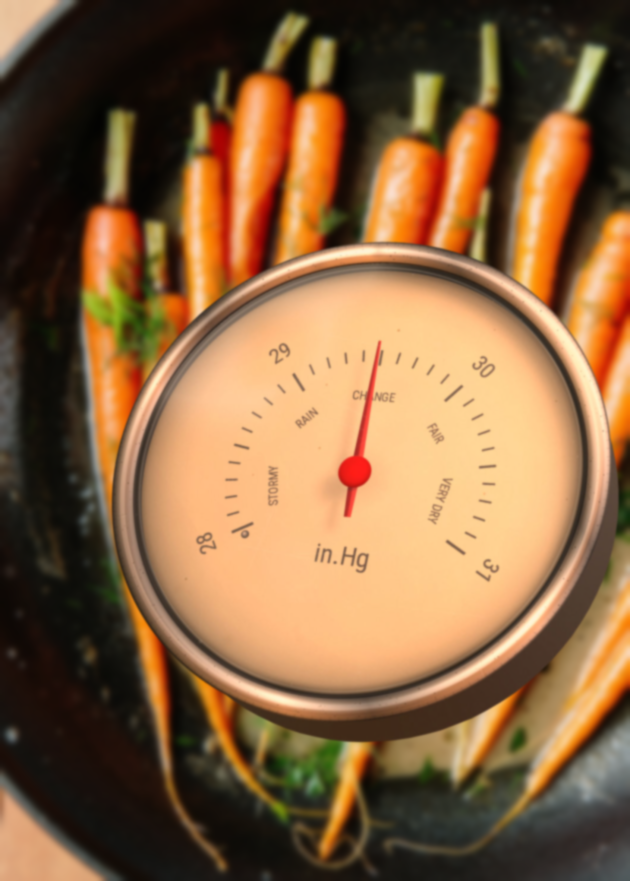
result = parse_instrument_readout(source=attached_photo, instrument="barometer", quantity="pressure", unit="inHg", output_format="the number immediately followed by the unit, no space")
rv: 29.5inHg
